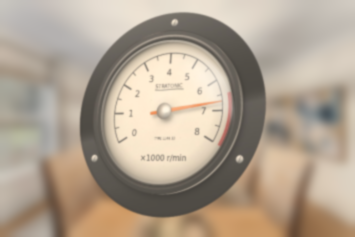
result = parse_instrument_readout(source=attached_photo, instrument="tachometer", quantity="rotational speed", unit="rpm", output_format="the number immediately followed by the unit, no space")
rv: 6750rpm
